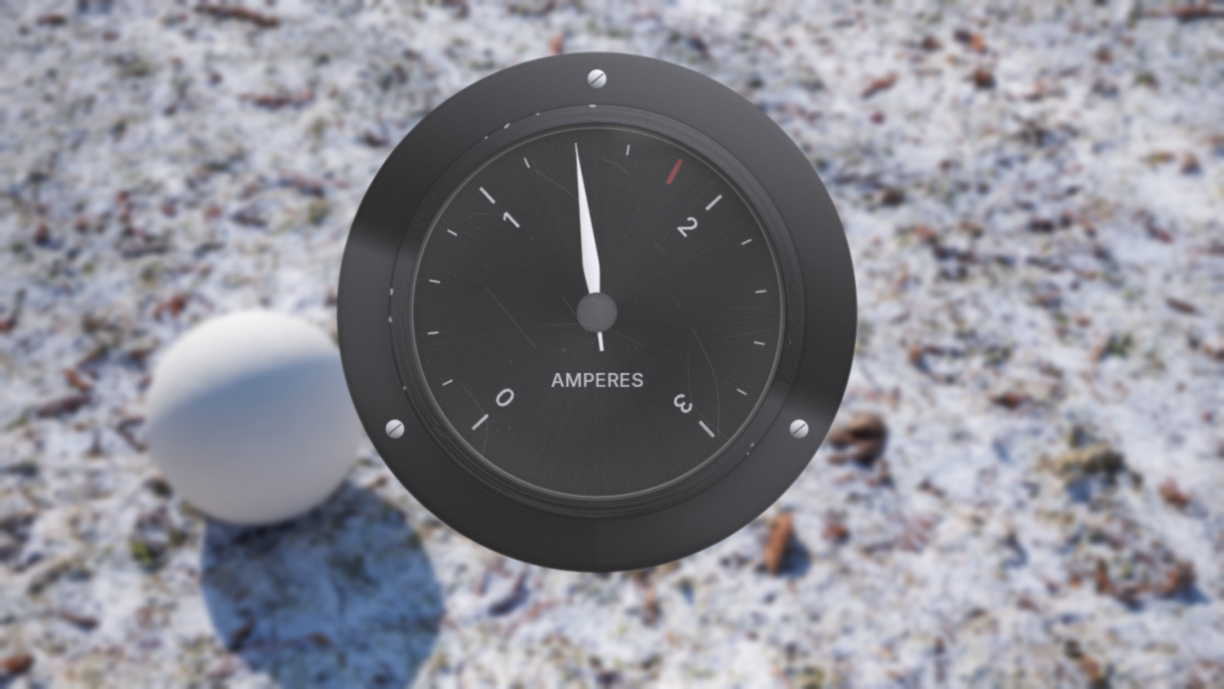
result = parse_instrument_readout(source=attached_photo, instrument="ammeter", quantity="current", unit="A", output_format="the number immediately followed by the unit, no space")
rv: 1.4A
